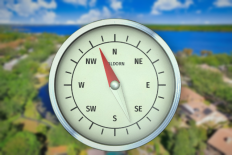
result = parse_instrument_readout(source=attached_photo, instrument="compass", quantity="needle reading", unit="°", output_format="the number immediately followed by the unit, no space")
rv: 337.5°
